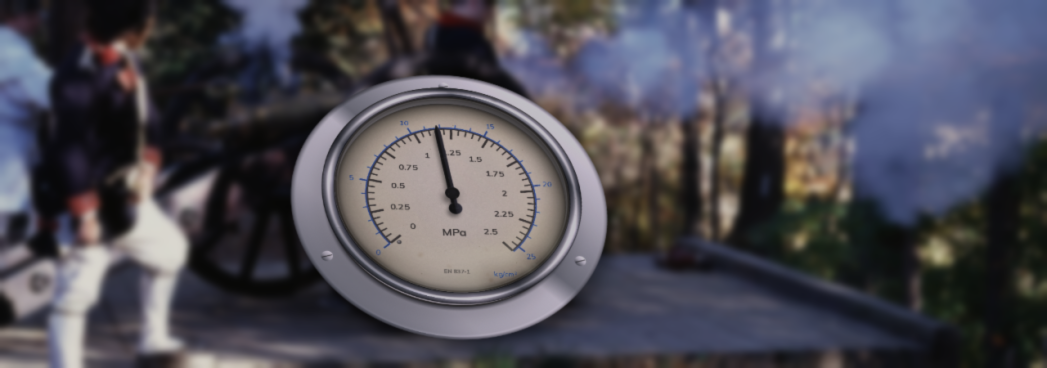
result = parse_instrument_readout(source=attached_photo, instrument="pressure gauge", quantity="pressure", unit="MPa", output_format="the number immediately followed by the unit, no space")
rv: 1.15MPa
